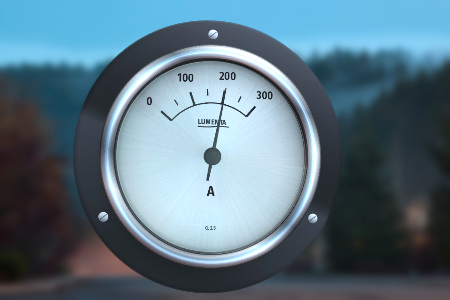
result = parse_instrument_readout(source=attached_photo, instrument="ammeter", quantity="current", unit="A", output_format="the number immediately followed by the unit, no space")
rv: 200A
